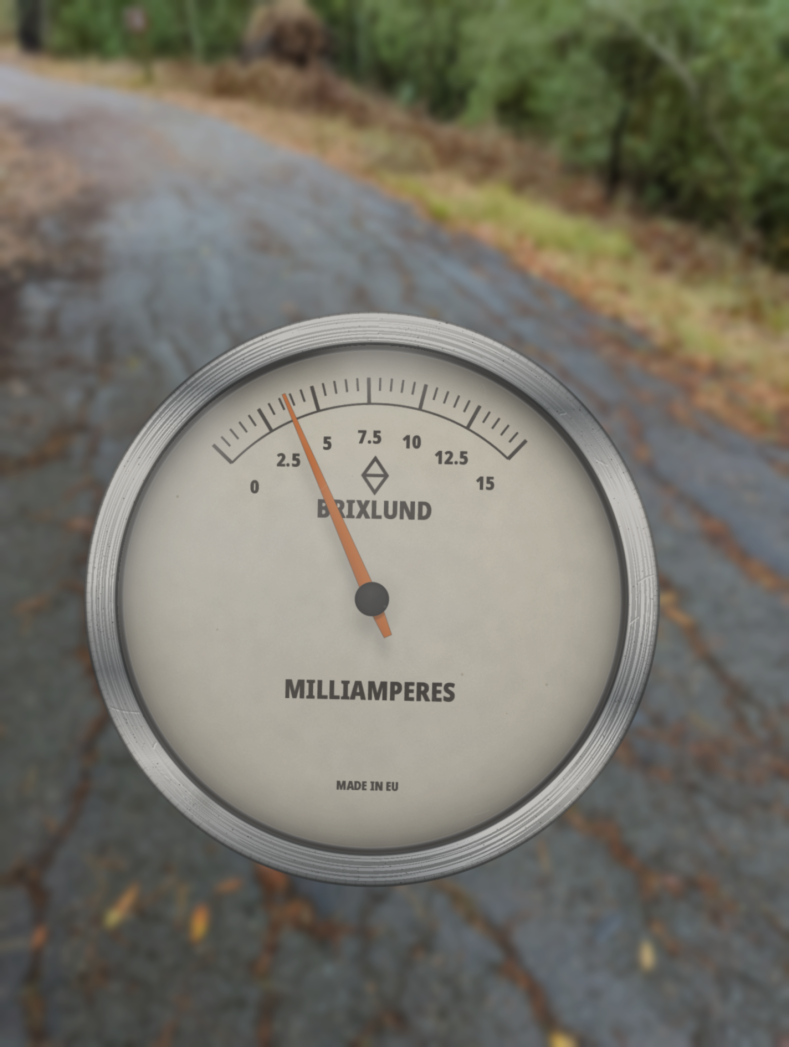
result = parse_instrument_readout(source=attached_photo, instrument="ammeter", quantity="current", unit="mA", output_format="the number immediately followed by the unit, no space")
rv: 3.75mA
